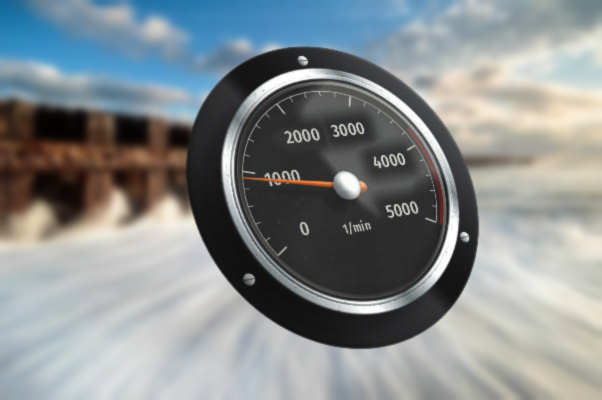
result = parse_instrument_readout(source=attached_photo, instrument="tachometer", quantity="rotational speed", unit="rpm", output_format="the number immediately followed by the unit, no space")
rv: 900rpm
